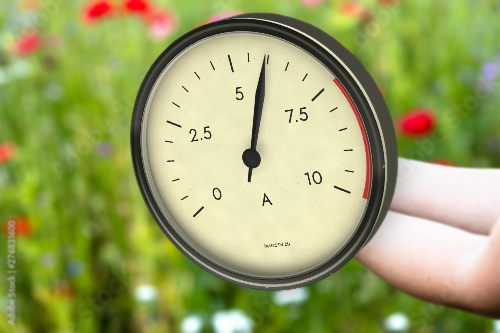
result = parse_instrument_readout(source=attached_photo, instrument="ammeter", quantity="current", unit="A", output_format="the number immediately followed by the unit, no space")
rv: 6A
